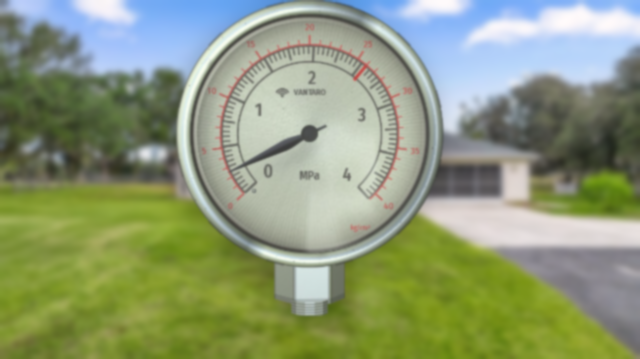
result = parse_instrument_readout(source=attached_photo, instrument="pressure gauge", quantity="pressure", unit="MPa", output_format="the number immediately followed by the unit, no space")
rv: 0.25MPa
